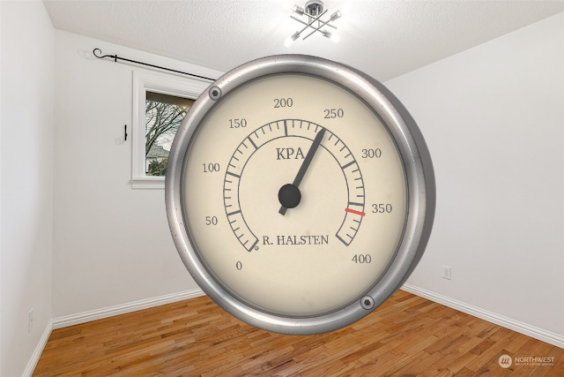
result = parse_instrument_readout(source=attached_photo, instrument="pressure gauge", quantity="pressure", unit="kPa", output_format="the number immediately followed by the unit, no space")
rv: 250kPa
